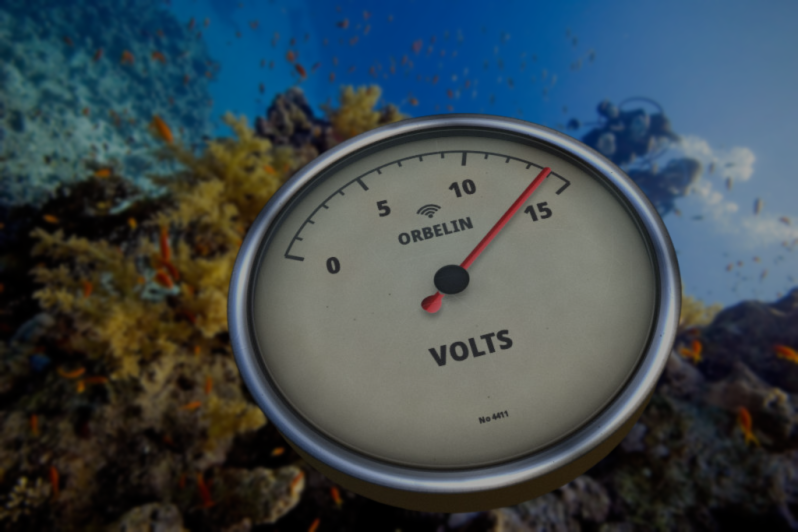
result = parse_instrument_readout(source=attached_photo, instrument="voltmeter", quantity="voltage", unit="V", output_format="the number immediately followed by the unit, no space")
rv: 14V
